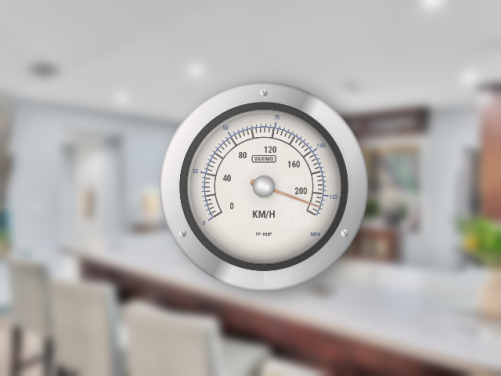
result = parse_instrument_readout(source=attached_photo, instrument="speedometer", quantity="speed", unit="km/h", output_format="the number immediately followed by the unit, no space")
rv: 212km/h
